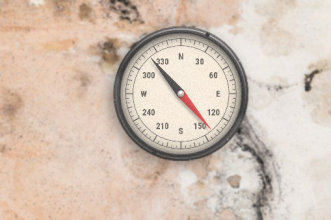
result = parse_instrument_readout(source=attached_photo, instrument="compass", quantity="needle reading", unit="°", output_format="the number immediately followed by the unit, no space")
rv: 140°
